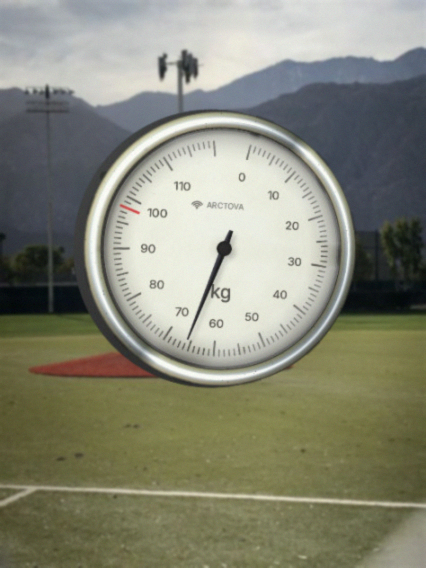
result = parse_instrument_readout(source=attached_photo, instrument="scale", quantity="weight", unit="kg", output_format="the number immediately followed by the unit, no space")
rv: 66kg
